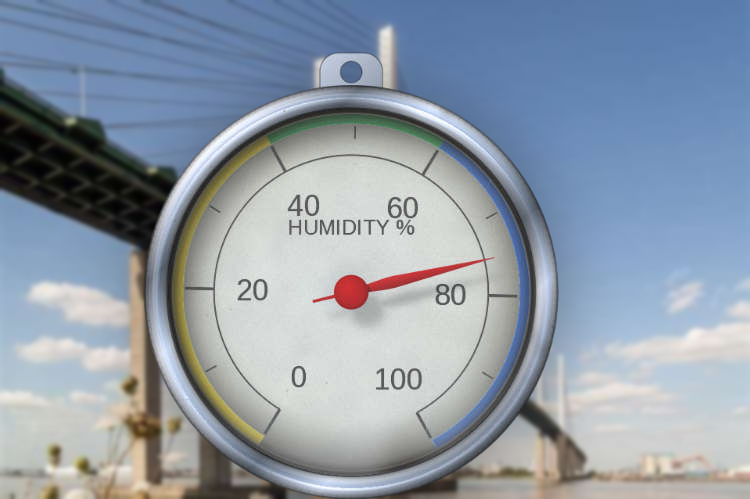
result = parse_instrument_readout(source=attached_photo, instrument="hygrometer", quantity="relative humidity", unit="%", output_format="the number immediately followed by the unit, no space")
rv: 75%
